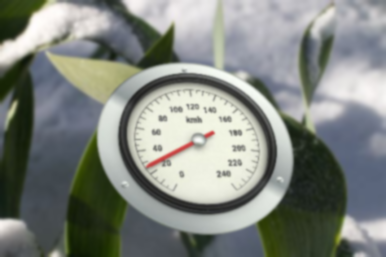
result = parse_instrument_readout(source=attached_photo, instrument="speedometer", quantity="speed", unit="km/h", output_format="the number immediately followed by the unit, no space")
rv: 25km/h
